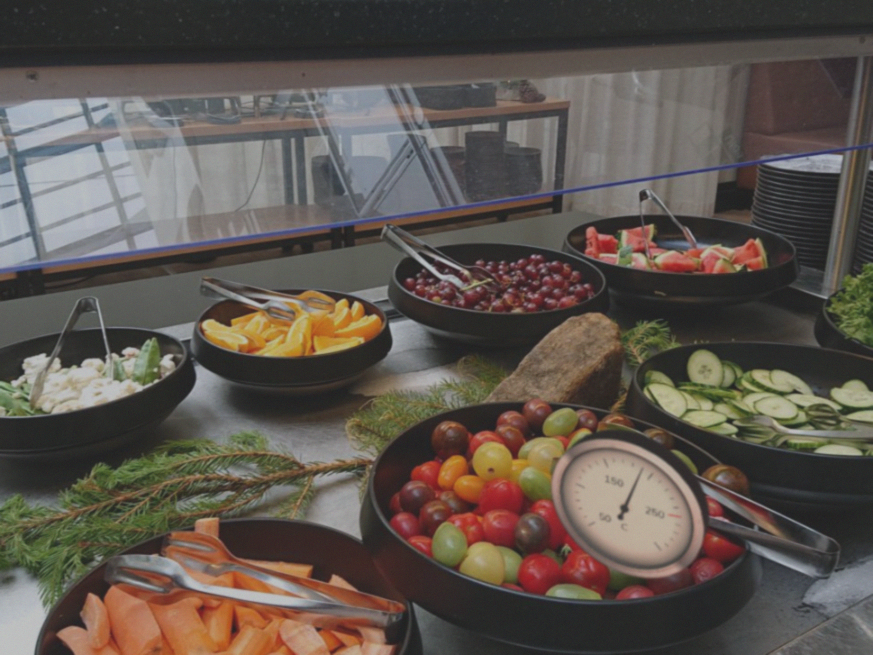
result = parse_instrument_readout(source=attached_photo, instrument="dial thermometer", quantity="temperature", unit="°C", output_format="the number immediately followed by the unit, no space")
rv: 190°C
